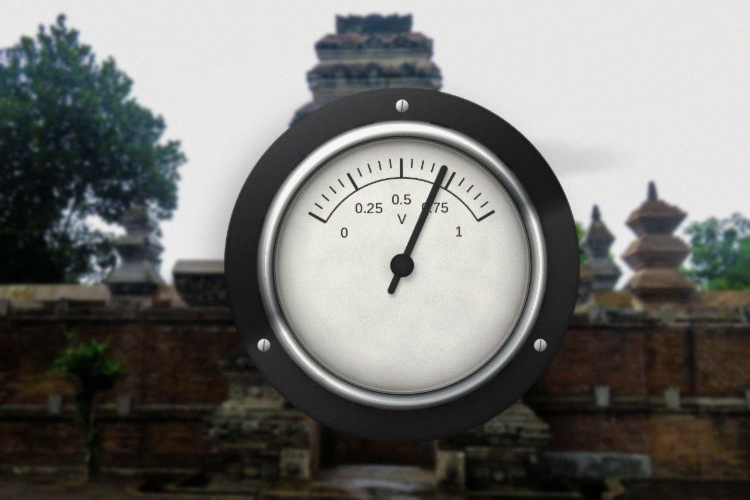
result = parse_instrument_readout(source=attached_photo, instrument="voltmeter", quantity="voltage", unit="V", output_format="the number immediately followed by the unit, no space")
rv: 0.7V
